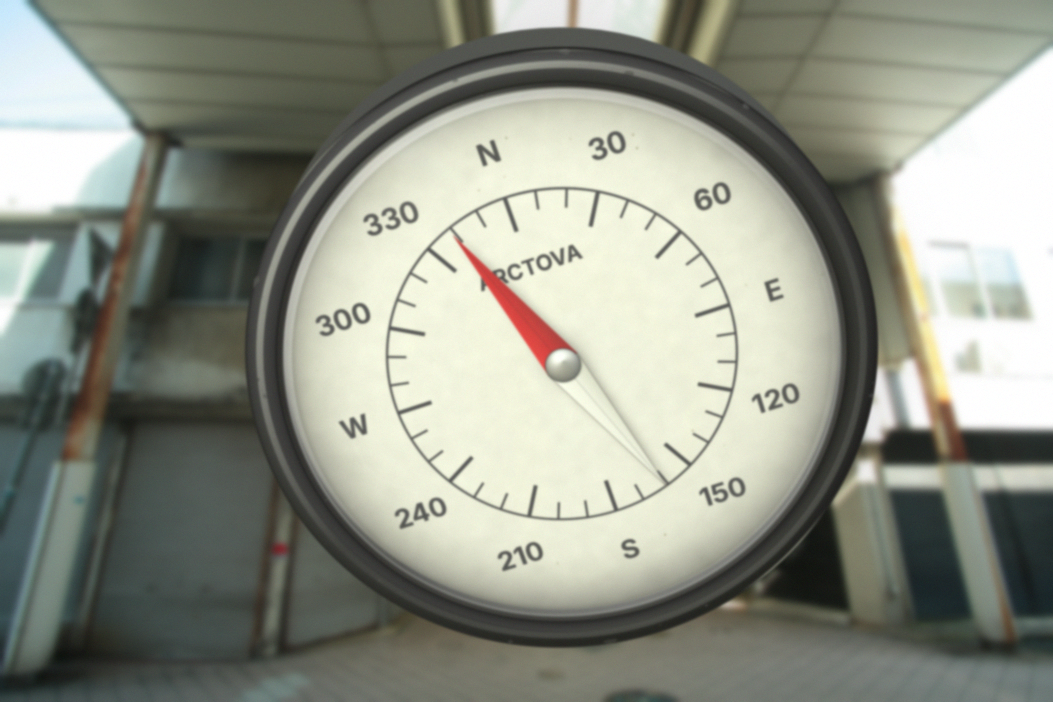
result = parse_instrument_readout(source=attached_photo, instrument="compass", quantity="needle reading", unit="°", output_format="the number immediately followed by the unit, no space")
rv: 340°
